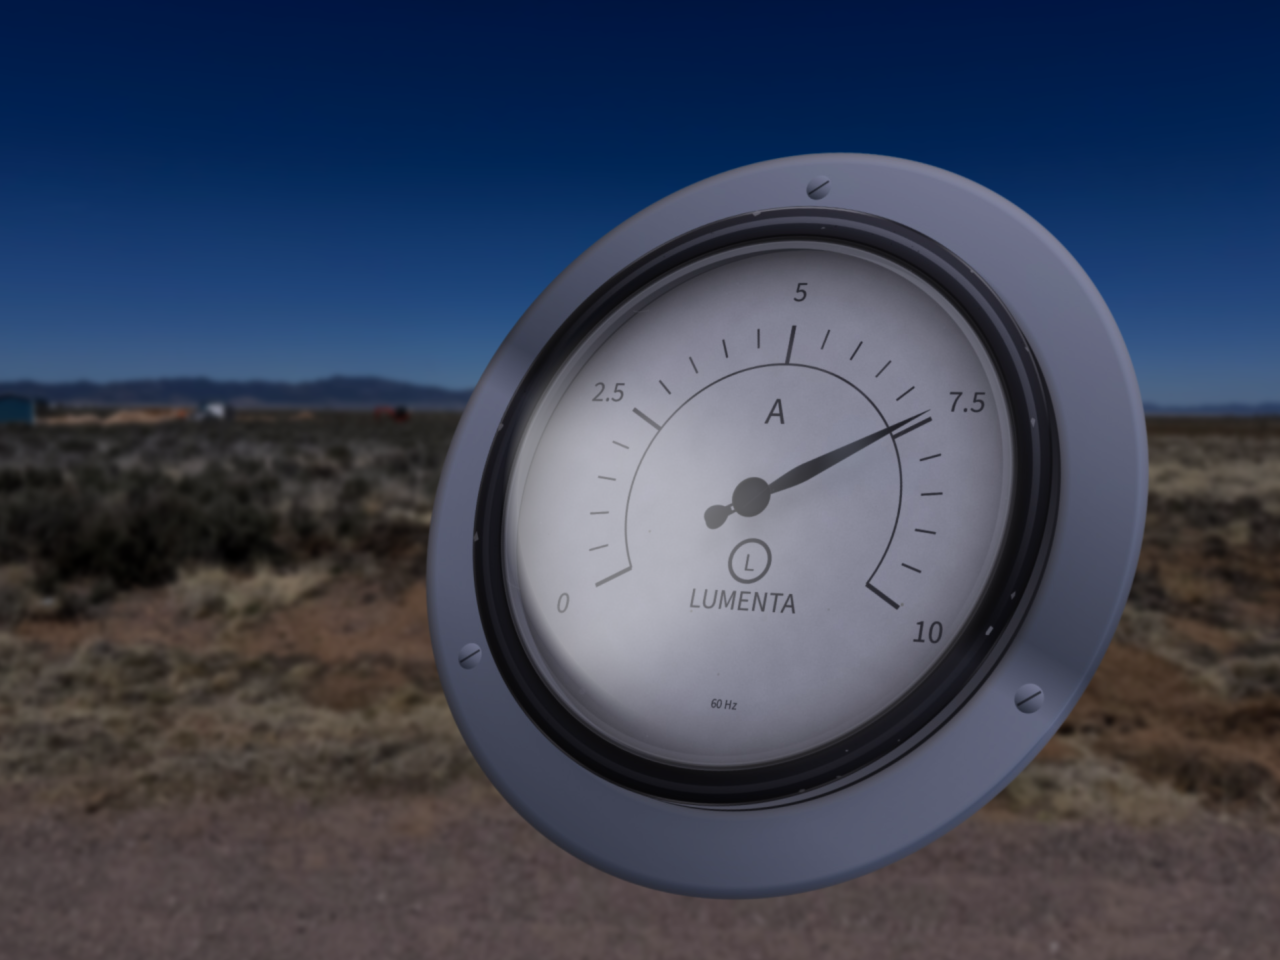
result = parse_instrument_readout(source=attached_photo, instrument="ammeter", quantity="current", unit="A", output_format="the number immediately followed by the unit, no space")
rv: 7.5A
